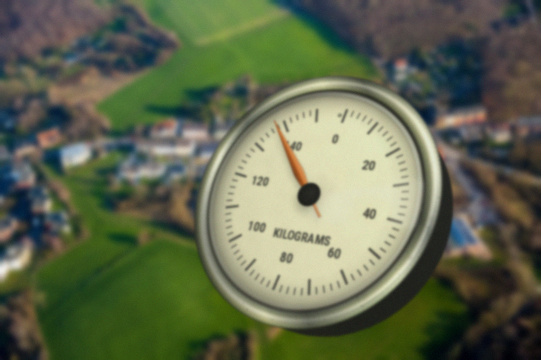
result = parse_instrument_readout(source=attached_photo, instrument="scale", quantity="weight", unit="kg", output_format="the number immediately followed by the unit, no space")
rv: 138kg
